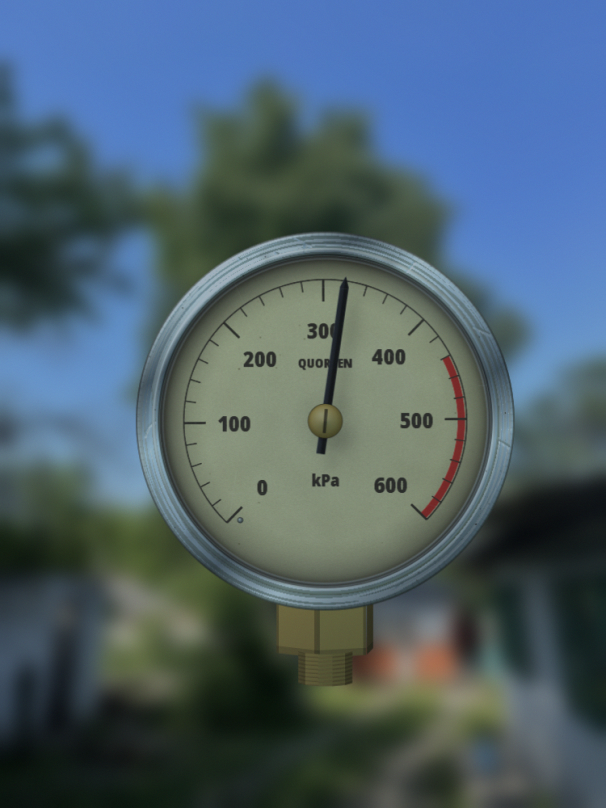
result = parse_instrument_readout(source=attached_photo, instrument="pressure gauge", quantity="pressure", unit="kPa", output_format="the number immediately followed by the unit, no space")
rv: 320kPa
